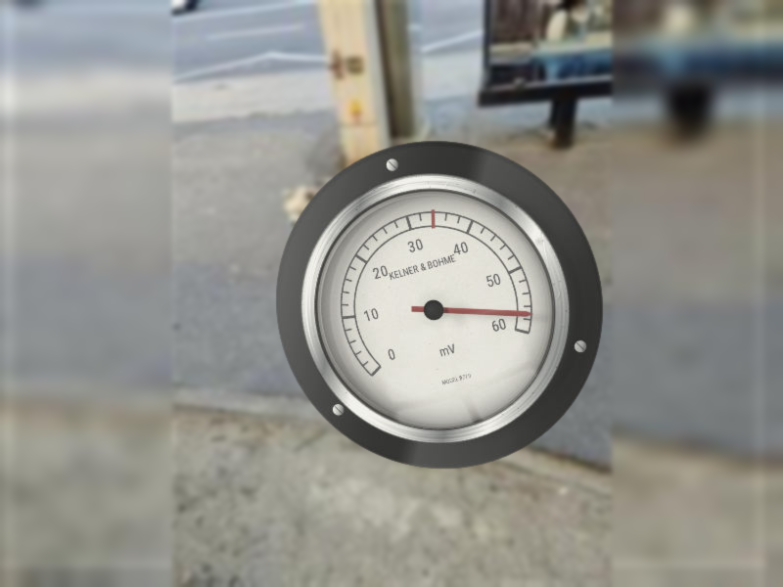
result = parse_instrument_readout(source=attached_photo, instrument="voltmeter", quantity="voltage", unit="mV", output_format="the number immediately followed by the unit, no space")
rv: 57mV
